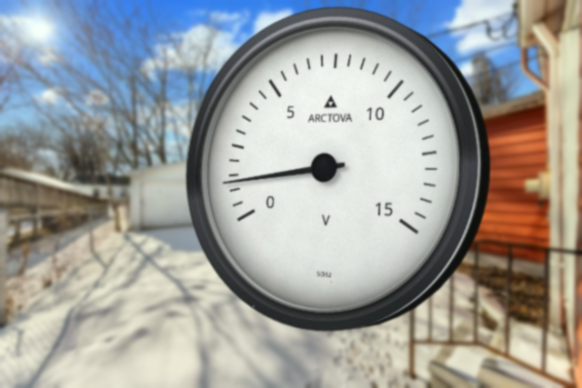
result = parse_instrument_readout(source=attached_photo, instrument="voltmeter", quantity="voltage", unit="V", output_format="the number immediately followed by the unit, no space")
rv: 1.25V
